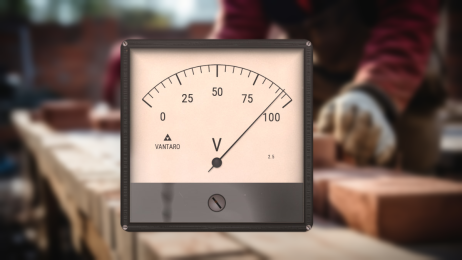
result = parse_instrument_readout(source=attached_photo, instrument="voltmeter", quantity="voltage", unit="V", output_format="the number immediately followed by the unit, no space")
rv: 92.5V
